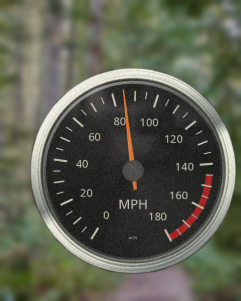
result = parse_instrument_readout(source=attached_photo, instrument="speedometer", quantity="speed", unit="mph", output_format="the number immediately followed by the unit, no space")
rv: 85mph
